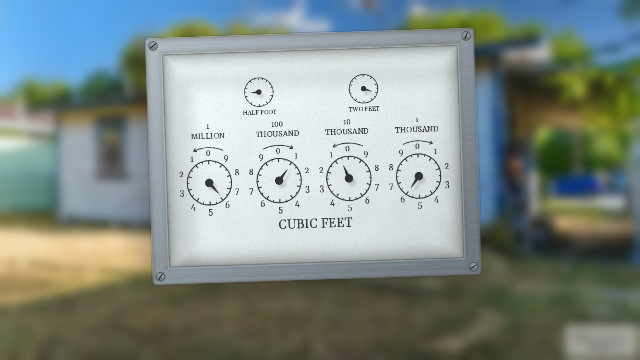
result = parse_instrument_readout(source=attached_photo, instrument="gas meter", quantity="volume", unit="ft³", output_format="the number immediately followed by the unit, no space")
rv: 610600ft³
